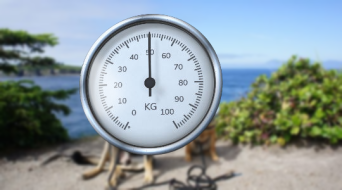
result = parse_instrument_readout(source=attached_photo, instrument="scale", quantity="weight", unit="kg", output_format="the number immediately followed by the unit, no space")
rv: 50kg
